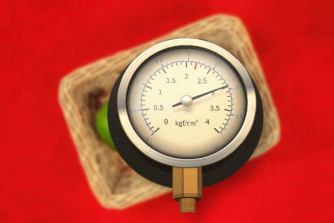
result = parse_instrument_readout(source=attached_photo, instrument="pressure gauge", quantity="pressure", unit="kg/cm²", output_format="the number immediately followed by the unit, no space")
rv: 3kg/cm²
